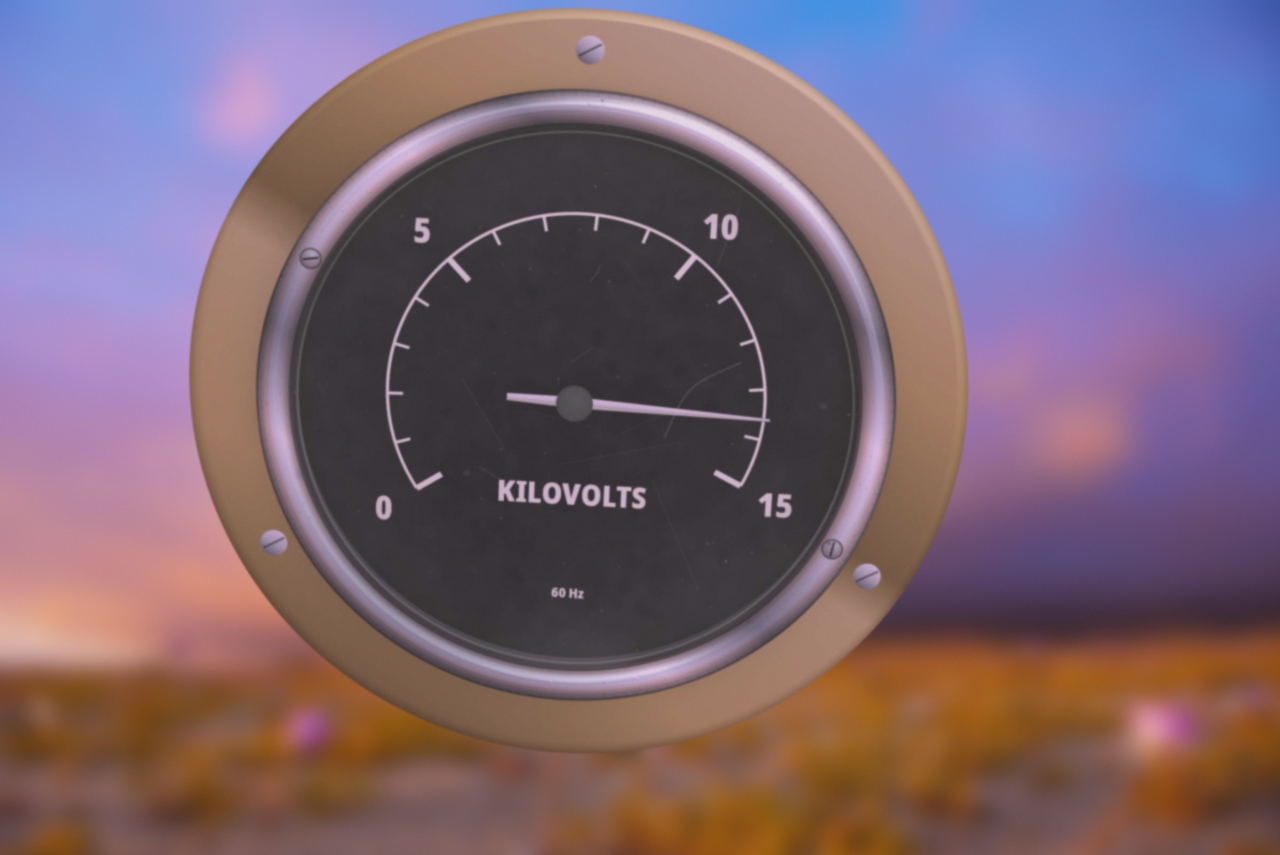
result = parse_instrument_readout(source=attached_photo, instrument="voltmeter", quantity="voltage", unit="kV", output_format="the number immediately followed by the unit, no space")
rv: 13.5kV
